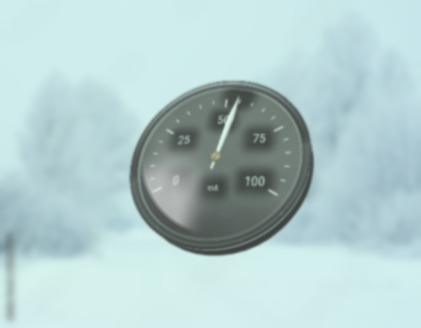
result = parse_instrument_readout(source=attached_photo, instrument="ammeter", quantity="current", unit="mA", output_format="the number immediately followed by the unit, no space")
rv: 55mA
